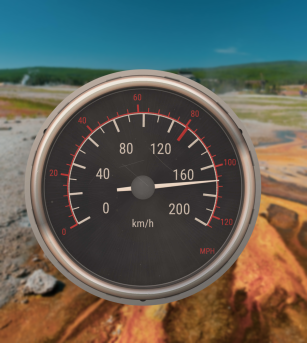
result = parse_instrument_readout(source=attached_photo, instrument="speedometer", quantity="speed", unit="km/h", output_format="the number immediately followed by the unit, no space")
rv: 170km/h
